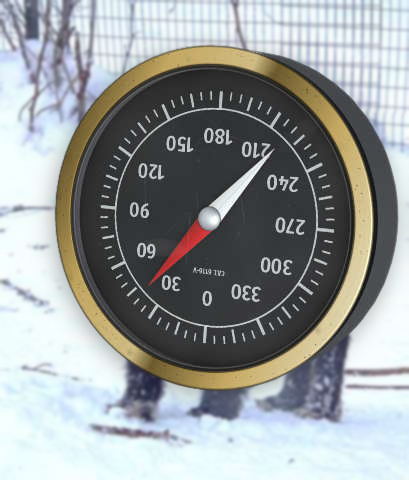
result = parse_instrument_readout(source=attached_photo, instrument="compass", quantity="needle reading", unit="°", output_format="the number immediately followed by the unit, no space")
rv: 40°
